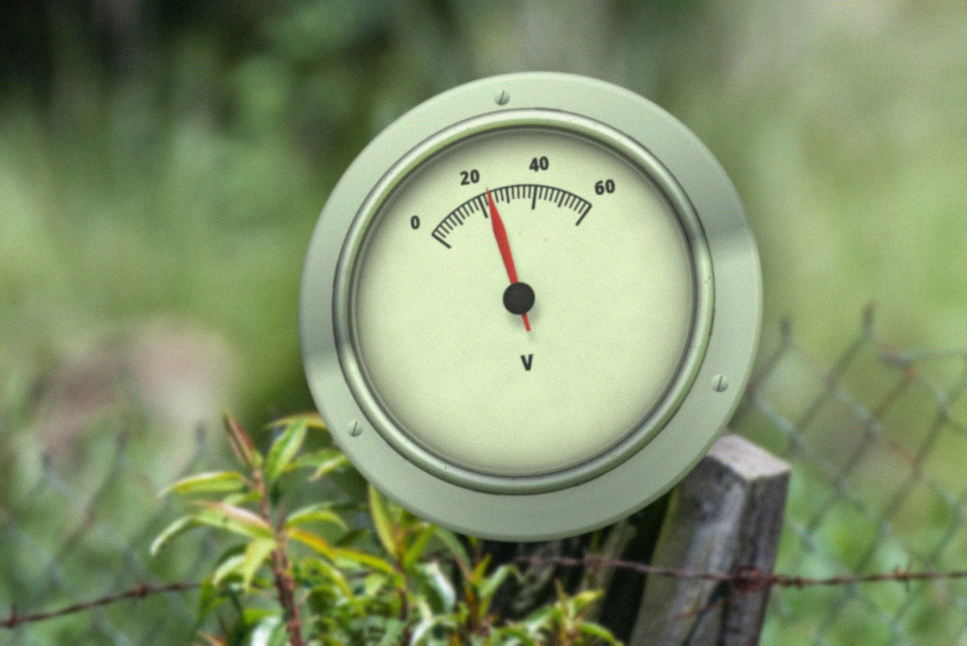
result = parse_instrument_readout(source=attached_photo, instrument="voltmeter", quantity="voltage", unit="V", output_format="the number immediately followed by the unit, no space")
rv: 24V
